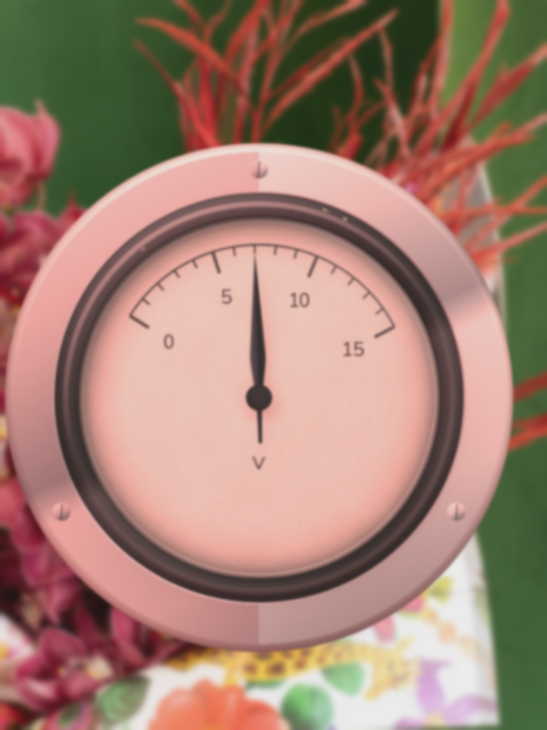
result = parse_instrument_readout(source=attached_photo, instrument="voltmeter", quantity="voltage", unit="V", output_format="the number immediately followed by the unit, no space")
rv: 7V
